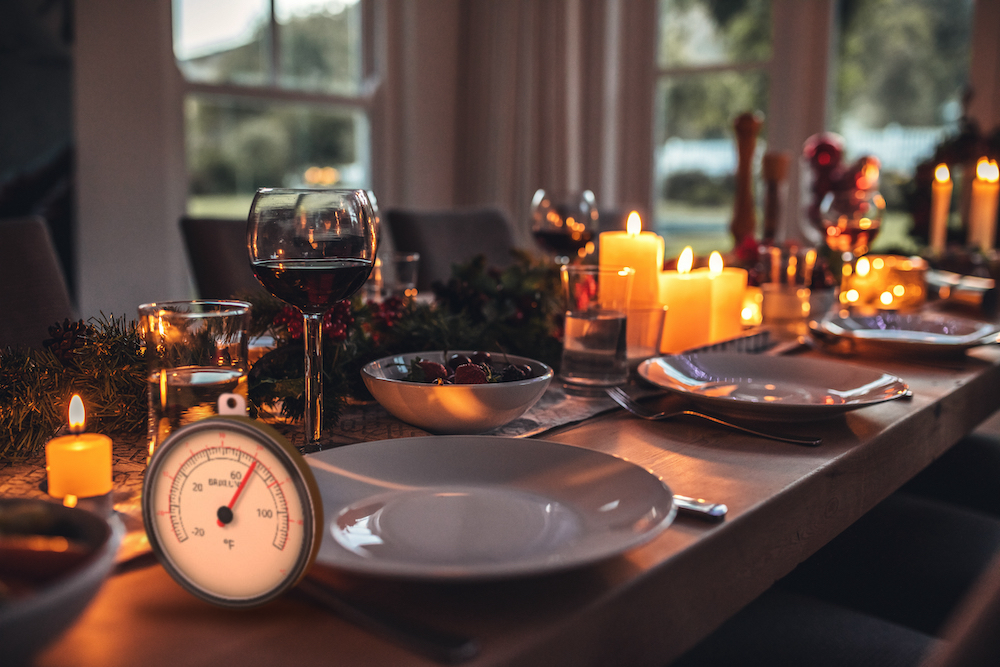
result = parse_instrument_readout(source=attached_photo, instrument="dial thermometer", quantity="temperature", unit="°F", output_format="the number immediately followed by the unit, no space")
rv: 70°F
